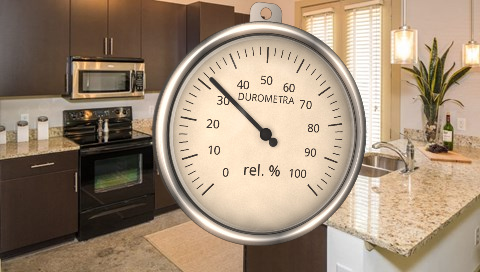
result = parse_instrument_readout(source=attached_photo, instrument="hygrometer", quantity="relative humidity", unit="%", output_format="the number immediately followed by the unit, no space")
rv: 32%
